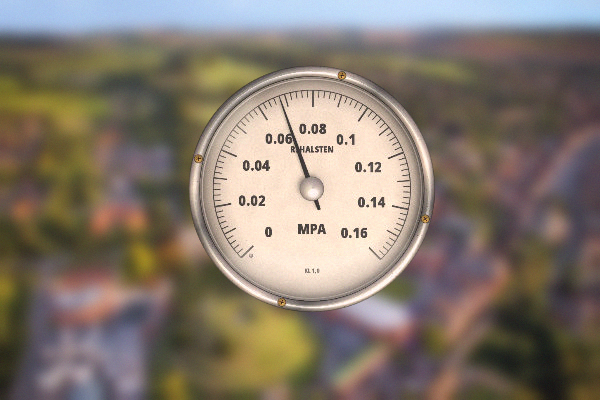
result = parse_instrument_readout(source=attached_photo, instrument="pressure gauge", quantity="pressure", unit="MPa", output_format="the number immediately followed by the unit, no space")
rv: 0.068MPa
